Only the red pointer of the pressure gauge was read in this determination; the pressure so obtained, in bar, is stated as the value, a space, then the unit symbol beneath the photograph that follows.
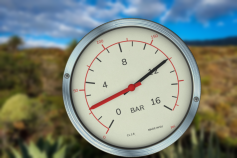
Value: 2 bar
